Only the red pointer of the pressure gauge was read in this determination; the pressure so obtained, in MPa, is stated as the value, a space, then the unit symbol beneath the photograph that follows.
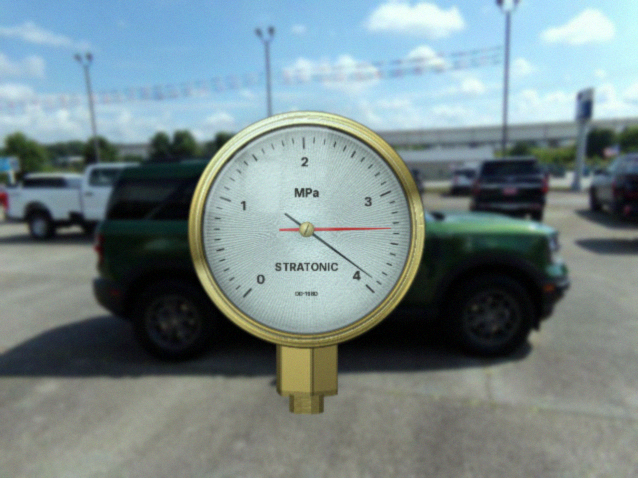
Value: 3.35 MPa
